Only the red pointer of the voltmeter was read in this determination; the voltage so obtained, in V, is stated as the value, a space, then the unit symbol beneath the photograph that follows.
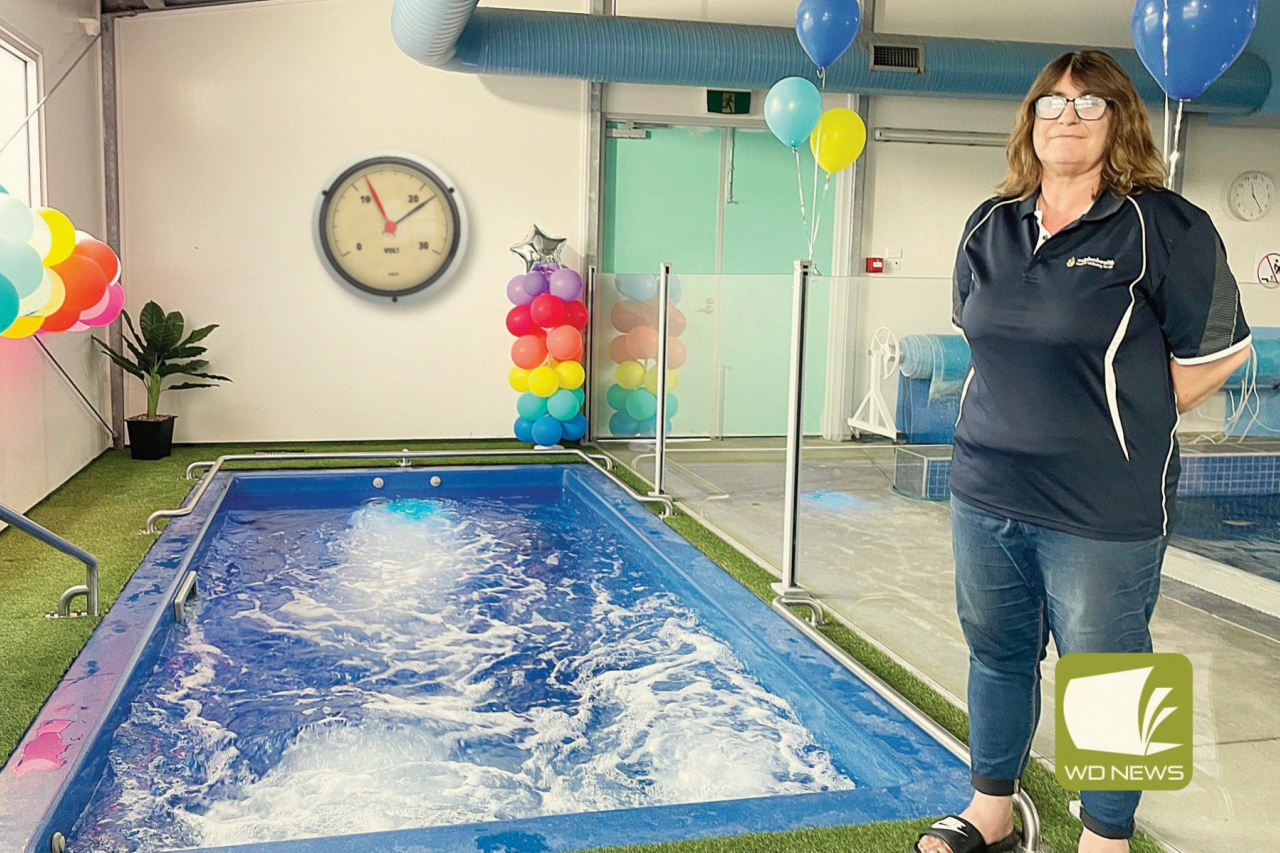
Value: 12 V
